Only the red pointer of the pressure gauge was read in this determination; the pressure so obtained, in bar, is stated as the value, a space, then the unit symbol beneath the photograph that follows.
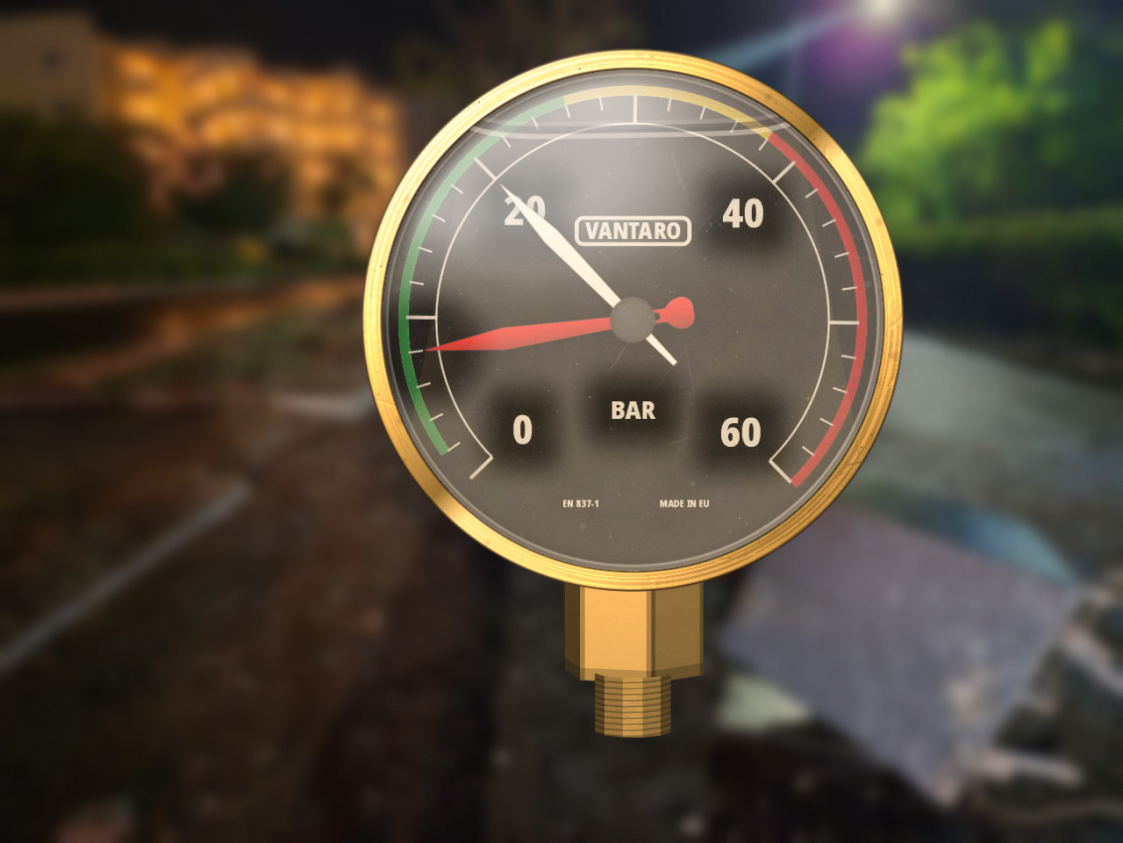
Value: 8 bar
